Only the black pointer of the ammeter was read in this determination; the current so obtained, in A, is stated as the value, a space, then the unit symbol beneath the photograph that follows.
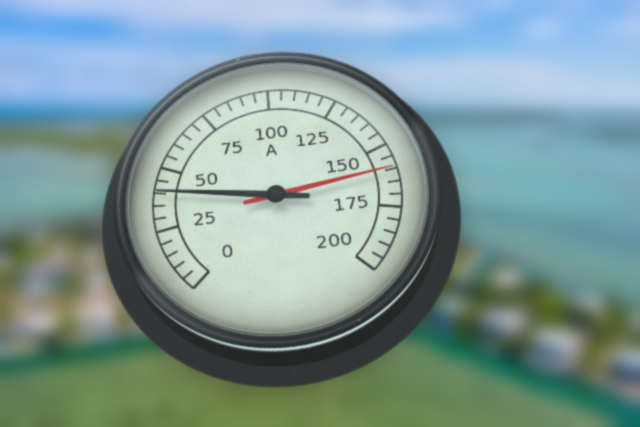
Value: 40 A
